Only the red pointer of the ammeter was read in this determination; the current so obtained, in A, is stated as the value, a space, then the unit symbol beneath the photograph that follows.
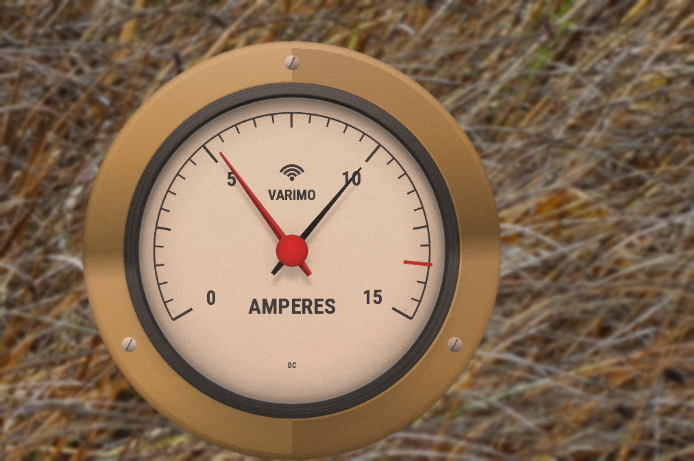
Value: 5.25 A
